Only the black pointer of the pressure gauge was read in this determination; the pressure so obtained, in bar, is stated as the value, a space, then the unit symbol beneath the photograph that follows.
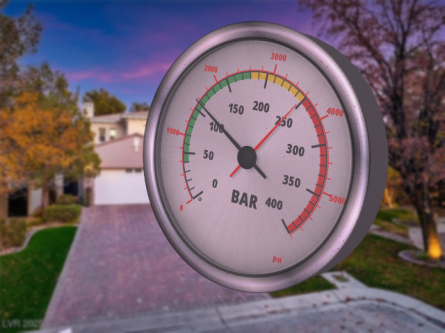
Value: 110 bar
